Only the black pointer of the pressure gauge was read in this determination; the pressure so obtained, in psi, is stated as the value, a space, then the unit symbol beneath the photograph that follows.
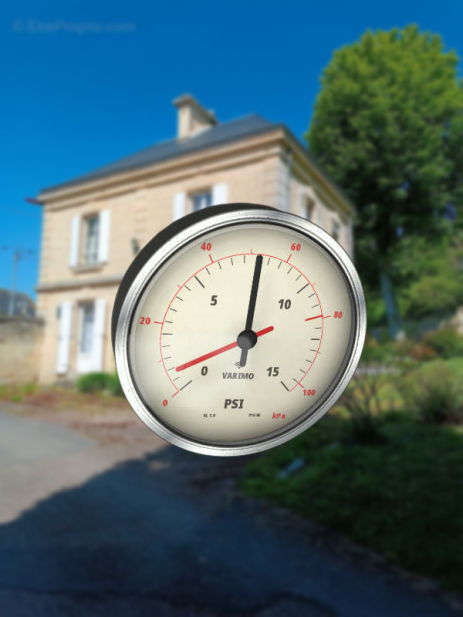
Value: 7.5 psi
